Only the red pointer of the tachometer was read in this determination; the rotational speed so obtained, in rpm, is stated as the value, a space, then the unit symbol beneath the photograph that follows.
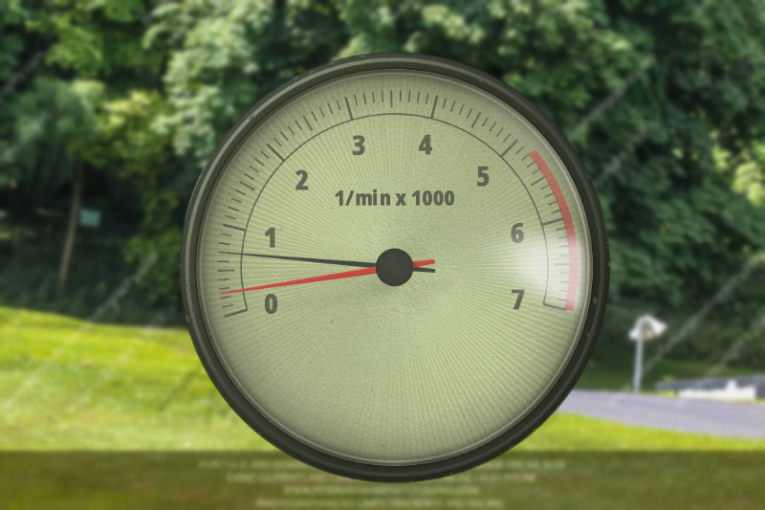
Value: 250 rpm
